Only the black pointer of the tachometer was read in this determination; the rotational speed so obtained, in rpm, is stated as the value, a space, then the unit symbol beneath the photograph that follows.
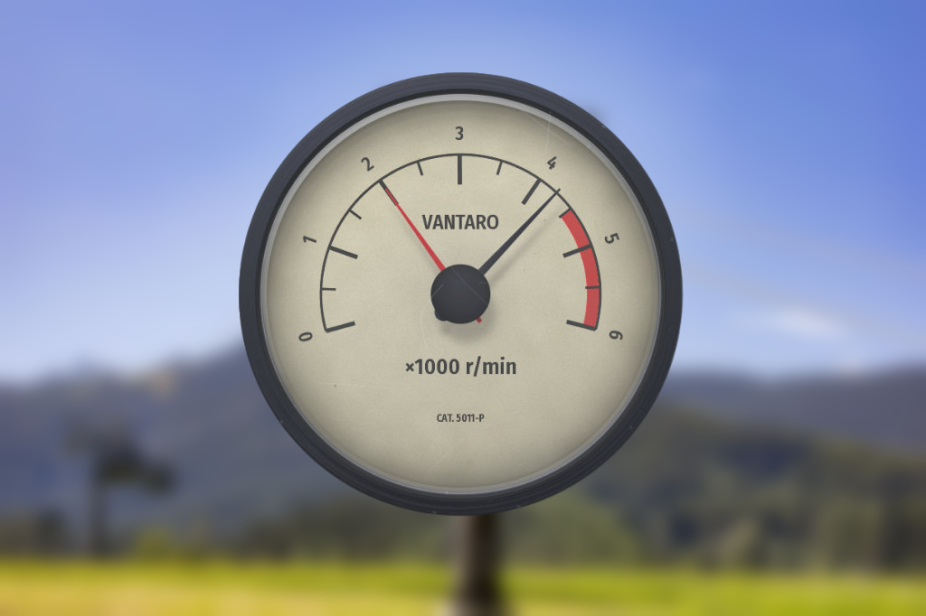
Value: 4250 rpm
